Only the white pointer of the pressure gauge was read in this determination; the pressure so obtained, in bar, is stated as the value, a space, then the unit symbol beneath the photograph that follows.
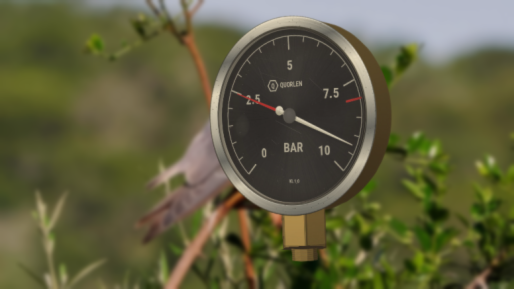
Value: 9.25 bar
